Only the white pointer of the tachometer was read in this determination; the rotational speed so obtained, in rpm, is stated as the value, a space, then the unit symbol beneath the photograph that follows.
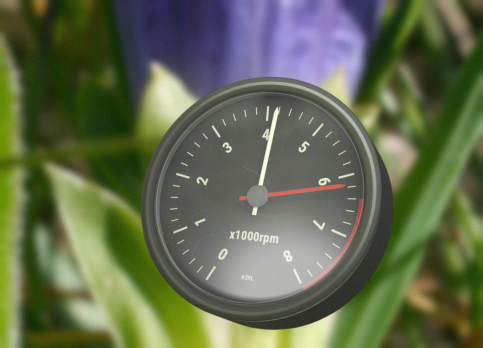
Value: 4200 rpm
